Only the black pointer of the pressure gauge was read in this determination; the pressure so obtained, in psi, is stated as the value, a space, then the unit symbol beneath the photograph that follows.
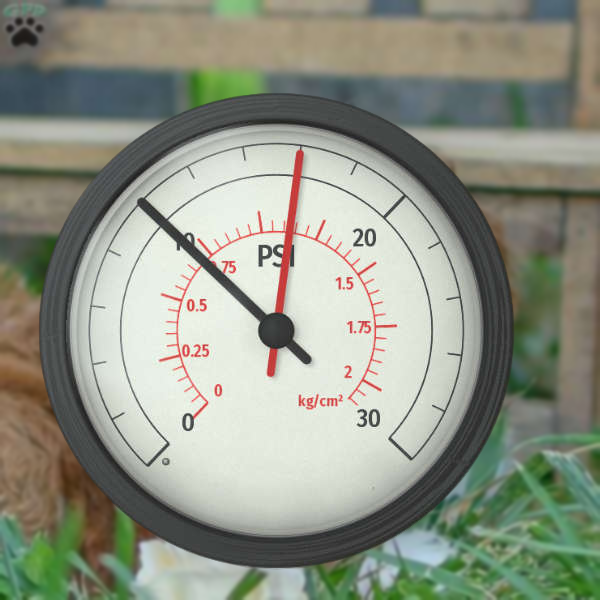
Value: 10 psi
